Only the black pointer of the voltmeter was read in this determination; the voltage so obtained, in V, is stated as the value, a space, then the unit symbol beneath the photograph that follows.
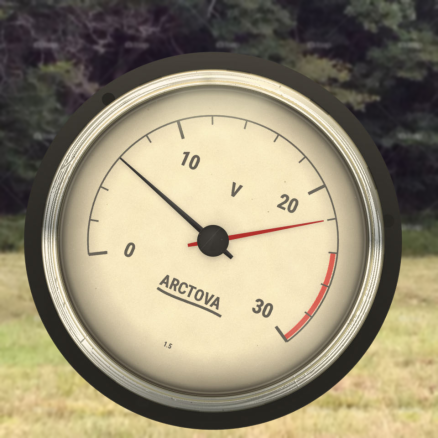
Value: 6 V
